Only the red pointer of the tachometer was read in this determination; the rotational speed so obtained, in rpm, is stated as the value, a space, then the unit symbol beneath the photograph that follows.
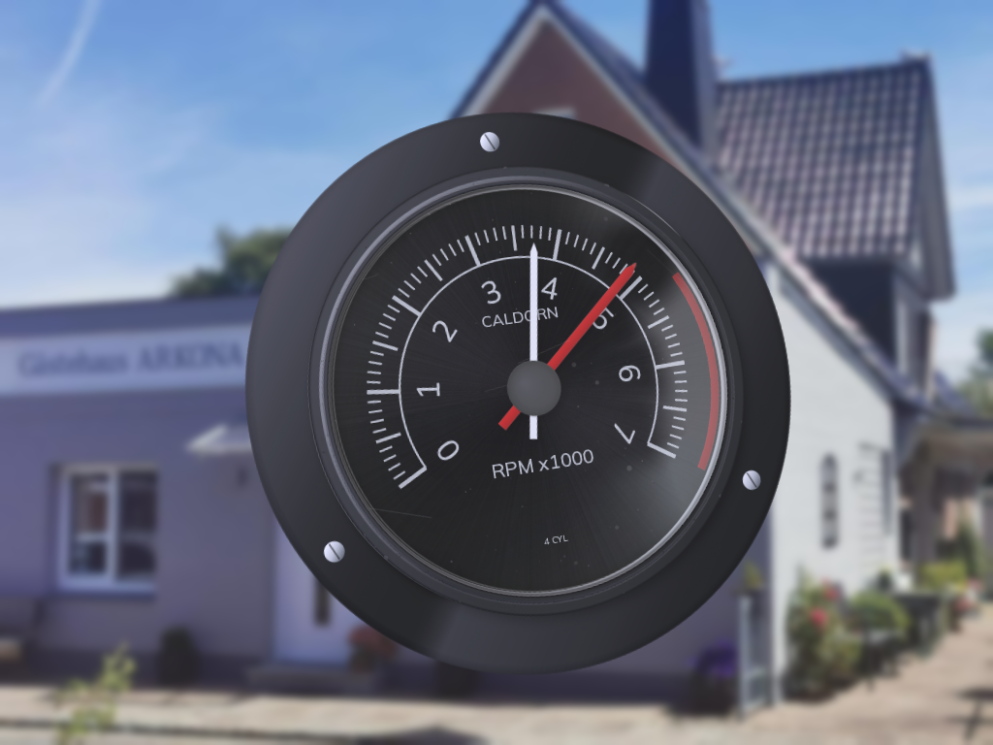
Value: 4850 rpm
